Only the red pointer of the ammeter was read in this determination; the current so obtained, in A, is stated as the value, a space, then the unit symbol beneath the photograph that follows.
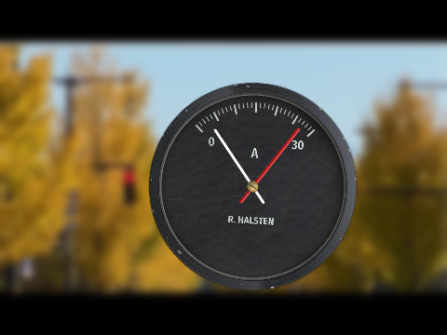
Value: 27 A
